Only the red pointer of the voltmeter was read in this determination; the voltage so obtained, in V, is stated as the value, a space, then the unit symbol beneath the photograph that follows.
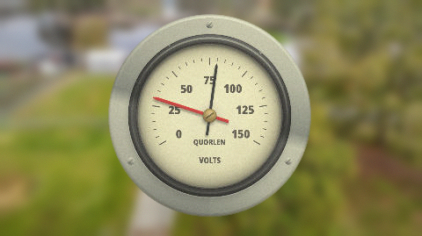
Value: 30 V
